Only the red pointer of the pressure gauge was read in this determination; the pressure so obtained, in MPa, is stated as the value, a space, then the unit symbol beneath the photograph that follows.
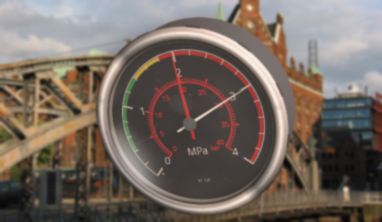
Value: 2 MPa
